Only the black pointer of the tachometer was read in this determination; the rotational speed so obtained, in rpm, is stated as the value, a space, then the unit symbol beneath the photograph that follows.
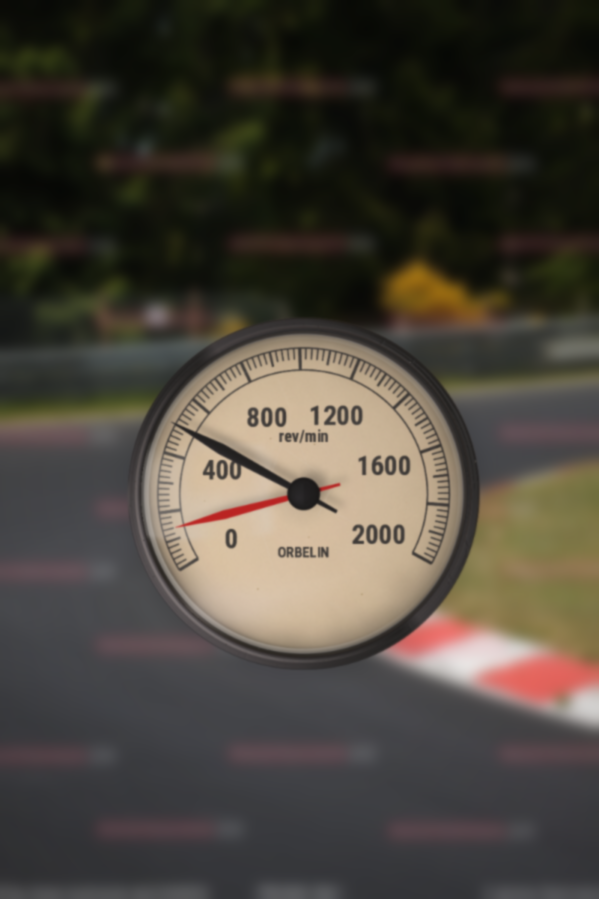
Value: 500 rpm
